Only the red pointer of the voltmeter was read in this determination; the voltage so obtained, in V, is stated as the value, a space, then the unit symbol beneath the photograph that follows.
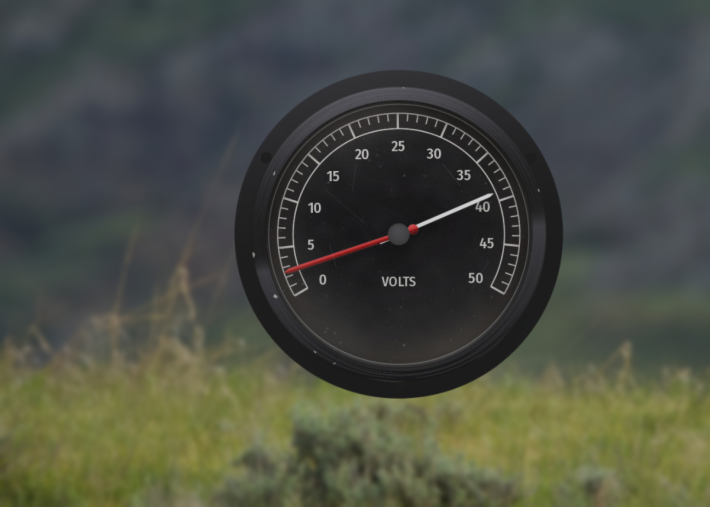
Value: 2.5 V
